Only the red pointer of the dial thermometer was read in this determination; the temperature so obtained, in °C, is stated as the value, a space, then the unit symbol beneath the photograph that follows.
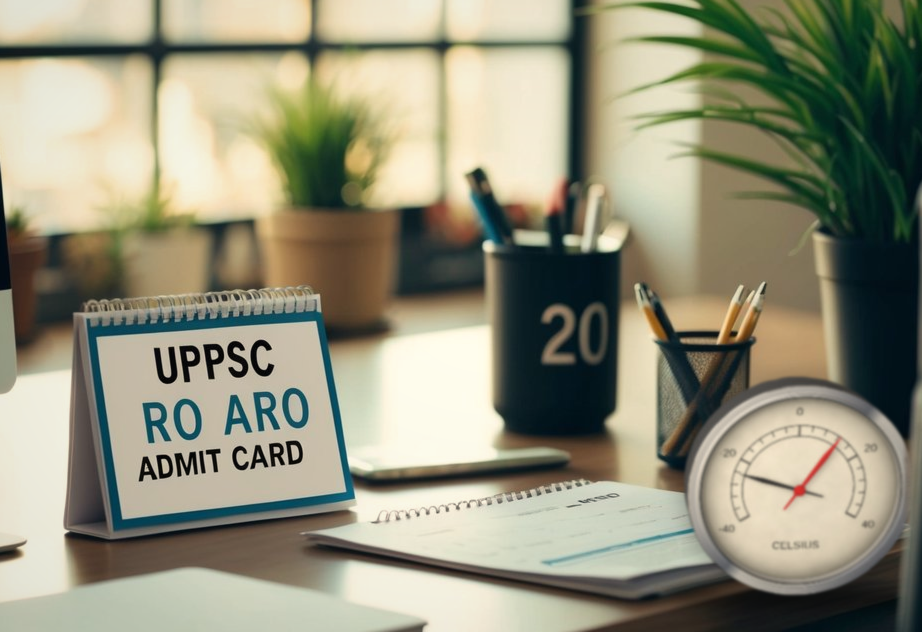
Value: 12 °C
